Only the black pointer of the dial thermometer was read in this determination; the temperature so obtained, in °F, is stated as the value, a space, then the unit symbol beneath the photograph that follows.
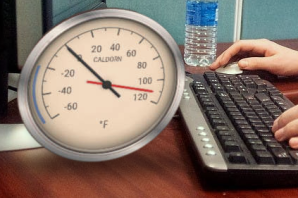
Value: 0 °F
